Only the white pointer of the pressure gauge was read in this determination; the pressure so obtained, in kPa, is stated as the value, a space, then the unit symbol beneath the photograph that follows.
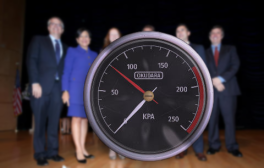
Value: 0 kPa
